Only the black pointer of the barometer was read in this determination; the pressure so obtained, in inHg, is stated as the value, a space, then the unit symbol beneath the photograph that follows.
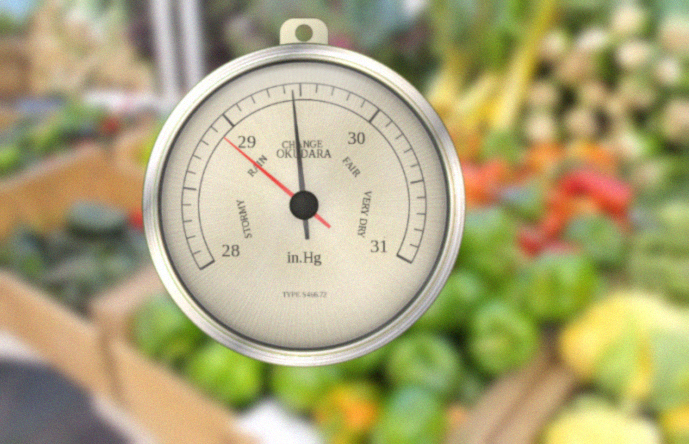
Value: 29.45 inHg
